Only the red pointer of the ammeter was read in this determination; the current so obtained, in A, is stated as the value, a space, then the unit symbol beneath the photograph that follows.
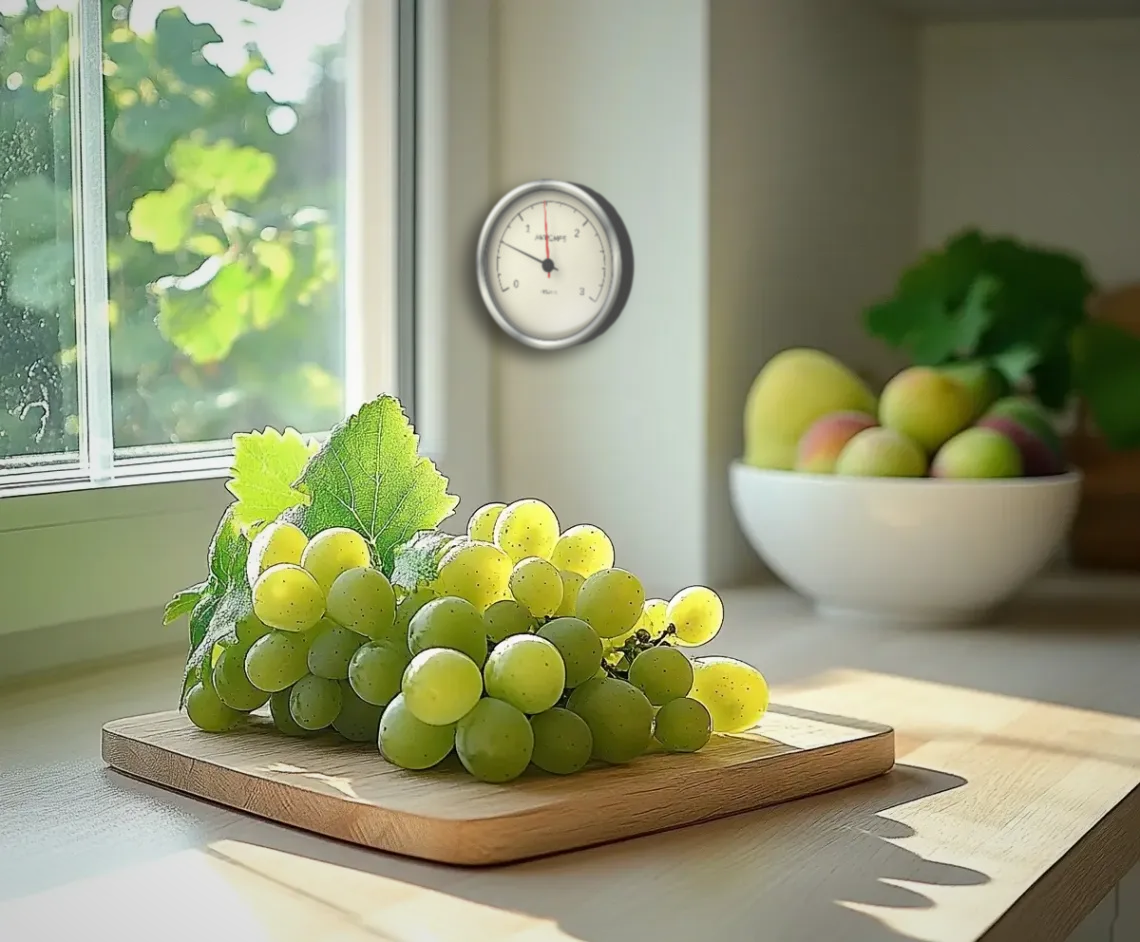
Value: 1.4 A
